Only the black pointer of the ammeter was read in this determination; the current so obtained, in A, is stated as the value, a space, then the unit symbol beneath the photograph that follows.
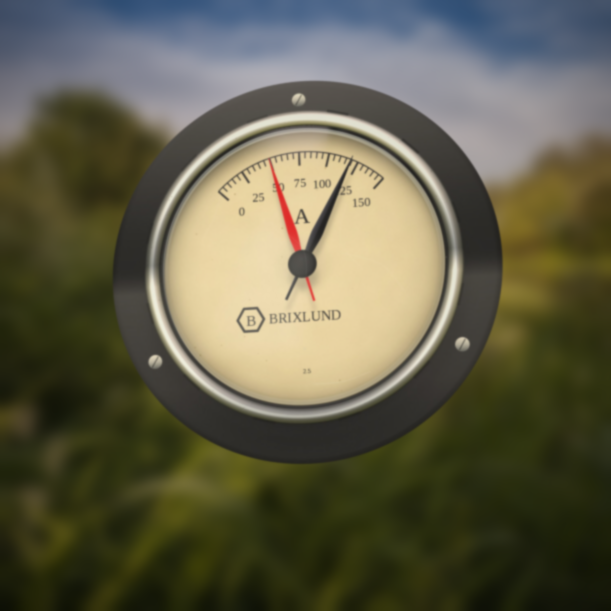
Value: 120 A
